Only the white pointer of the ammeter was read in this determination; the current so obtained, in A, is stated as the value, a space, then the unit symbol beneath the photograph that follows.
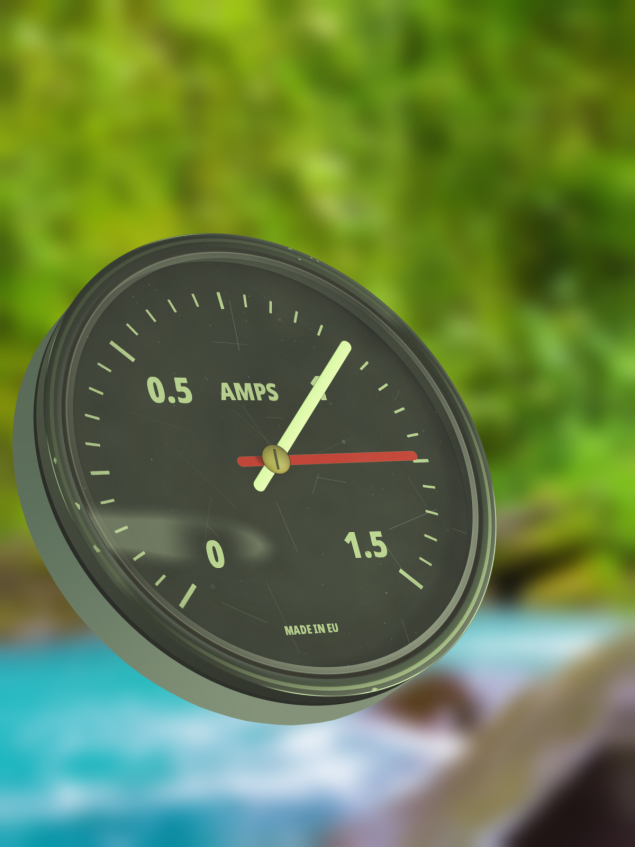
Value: 1 A
